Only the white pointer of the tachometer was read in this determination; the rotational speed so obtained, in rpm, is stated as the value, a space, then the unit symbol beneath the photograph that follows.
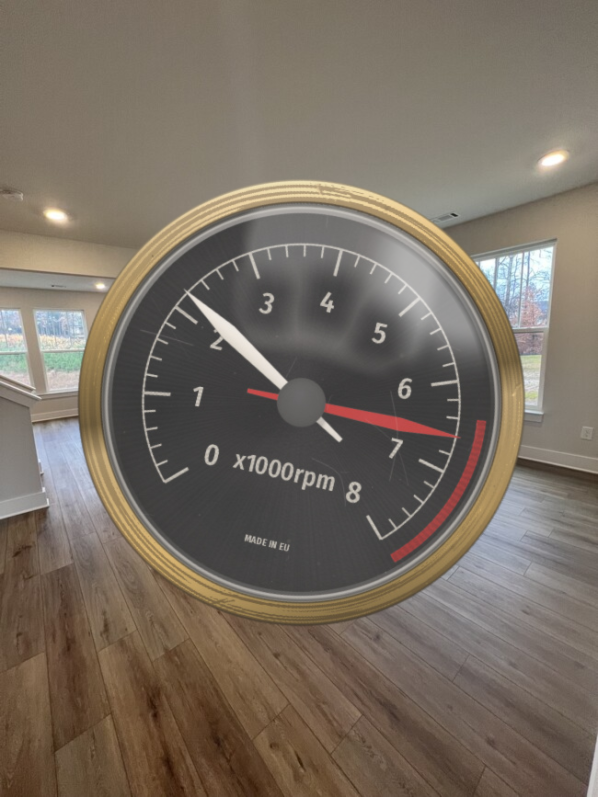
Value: 2200 rpm
